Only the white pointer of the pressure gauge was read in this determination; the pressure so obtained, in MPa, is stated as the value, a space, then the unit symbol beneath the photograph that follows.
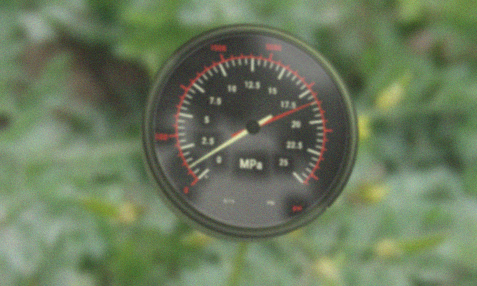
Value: 1 MPa
